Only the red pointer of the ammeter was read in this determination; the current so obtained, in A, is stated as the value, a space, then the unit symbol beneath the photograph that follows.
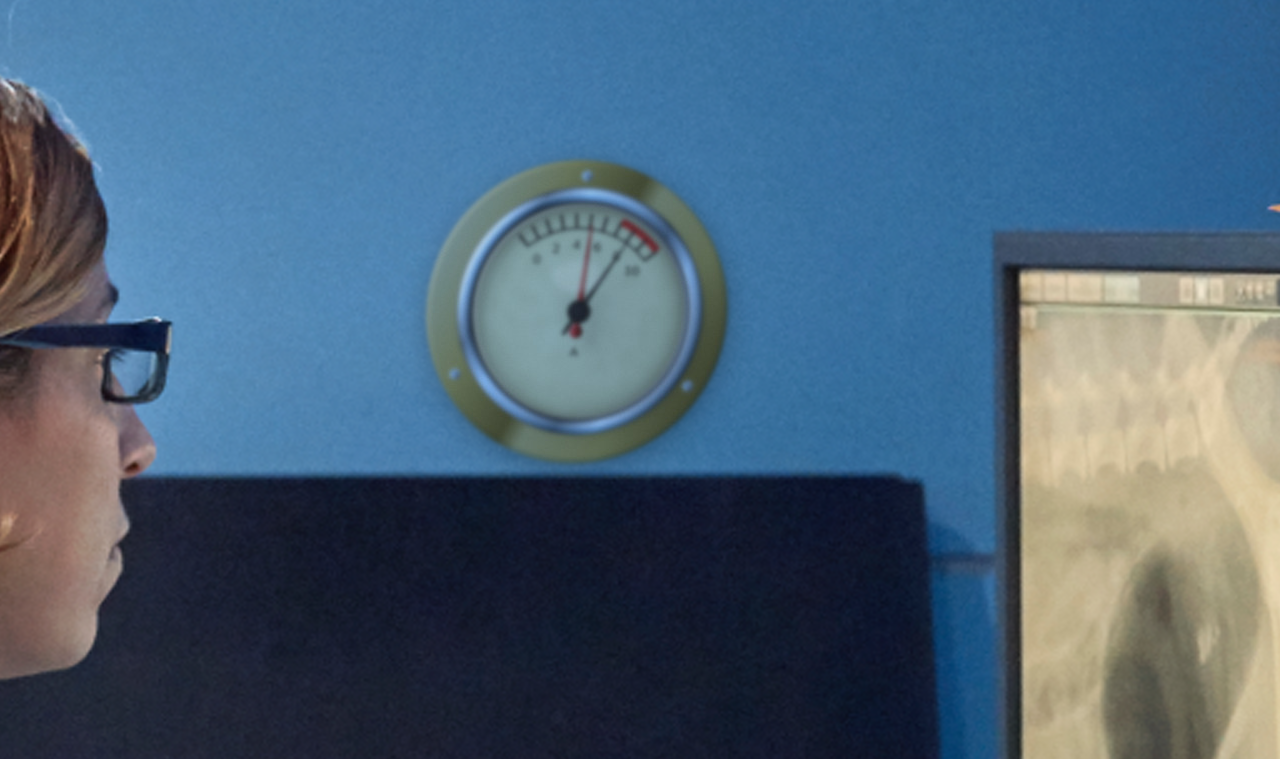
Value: 5 A
